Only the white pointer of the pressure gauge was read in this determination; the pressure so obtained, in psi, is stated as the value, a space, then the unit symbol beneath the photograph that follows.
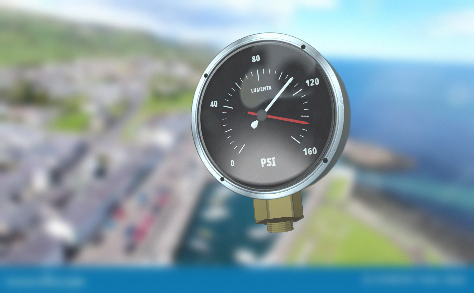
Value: 110 psi
